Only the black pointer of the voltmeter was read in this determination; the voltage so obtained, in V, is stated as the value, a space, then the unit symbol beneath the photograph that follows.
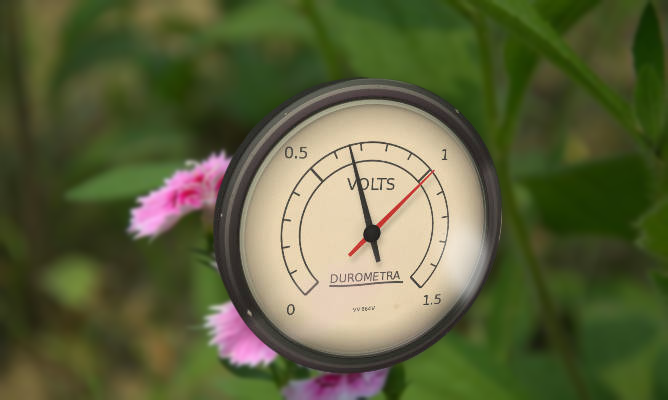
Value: 0.65 V
